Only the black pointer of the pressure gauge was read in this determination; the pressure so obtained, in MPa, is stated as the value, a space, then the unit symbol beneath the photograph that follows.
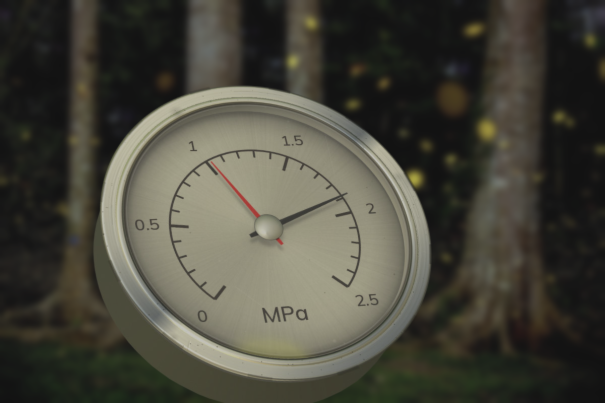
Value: 1.9 MPa
